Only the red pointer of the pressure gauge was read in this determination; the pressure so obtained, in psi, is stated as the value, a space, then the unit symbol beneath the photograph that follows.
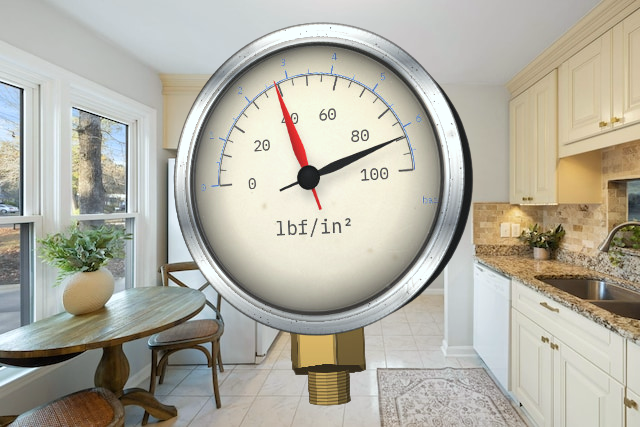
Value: 40 psi
